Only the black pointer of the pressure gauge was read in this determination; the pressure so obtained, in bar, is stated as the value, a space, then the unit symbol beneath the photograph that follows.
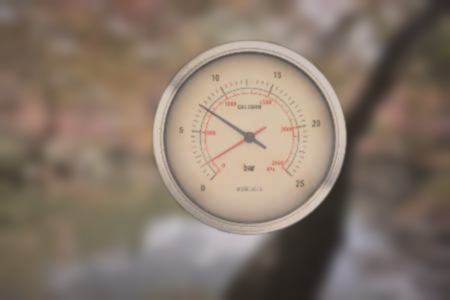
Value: 7.5 bar
